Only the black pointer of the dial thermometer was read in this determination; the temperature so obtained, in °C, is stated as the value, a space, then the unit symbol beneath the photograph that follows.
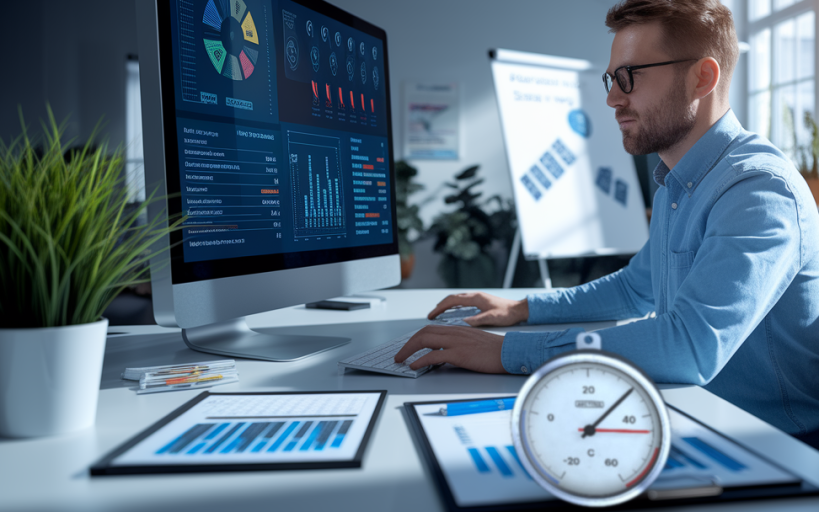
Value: 32 °C
